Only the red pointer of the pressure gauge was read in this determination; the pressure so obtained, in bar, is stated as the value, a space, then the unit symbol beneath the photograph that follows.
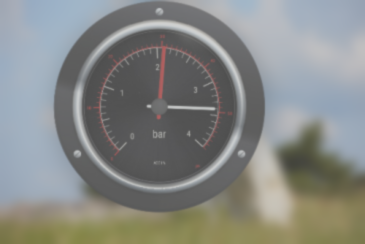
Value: 2.1 bar
